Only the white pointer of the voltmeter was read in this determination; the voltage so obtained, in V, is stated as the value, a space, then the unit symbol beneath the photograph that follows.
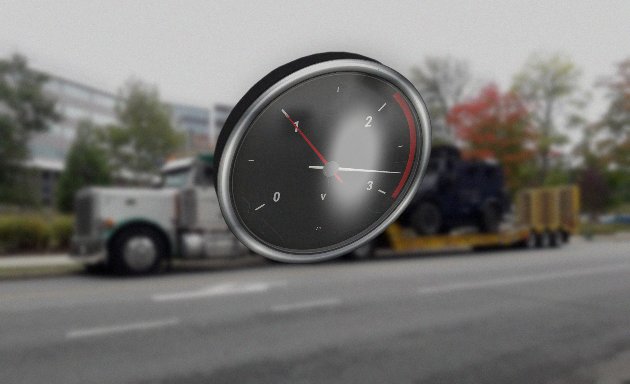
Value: 2.75 V
